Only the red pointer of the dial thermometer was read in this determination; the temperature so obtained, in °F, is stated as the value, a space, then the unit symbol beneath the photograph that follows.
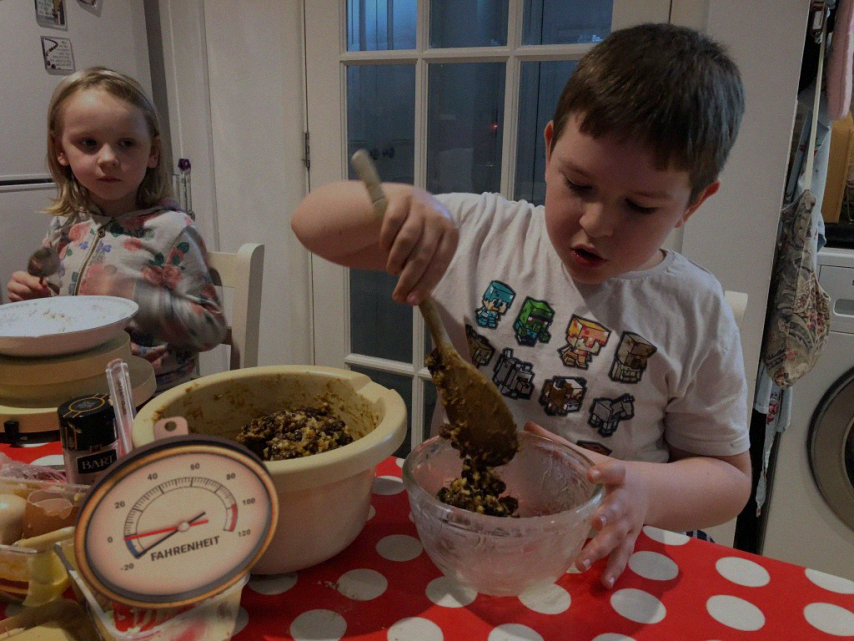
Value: 0 °F
